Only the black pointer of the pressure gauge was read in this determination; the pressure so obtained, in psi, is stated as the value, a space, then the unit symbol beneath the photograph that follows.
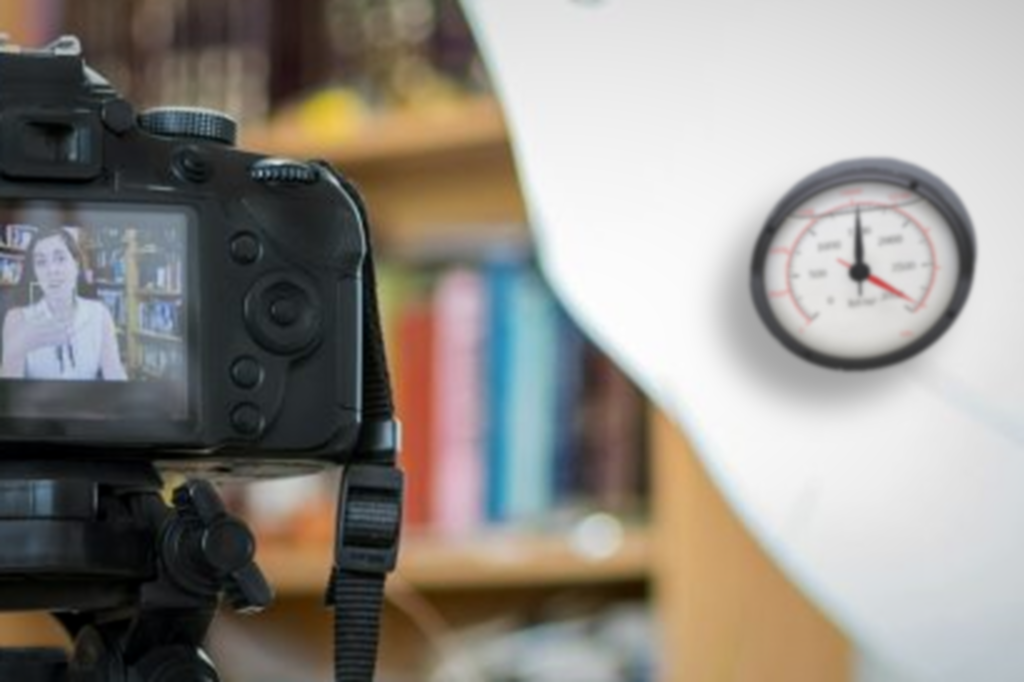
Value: 1500 psi
